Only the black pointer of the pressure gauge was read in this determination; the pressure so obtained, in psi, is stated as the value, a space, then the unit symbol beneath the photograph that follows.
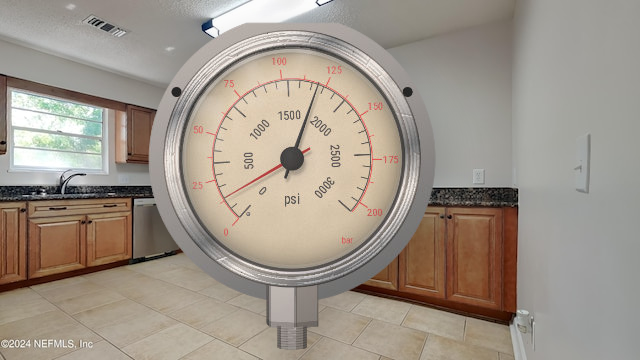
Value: 1750 psi
